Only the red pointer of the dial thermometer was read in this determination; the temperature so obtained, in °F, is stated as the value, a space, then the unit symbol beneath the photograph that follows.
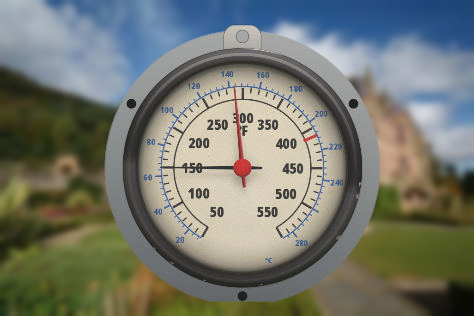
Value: 290 °F
